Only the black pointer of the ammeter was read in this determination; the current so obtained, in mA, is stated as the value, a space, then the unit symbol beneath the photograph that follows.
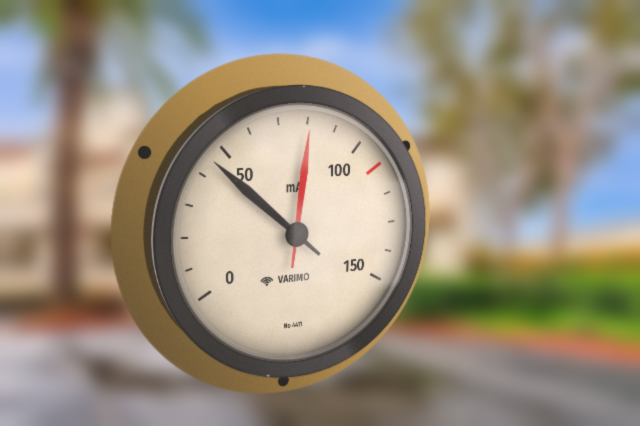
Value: 45 mA
